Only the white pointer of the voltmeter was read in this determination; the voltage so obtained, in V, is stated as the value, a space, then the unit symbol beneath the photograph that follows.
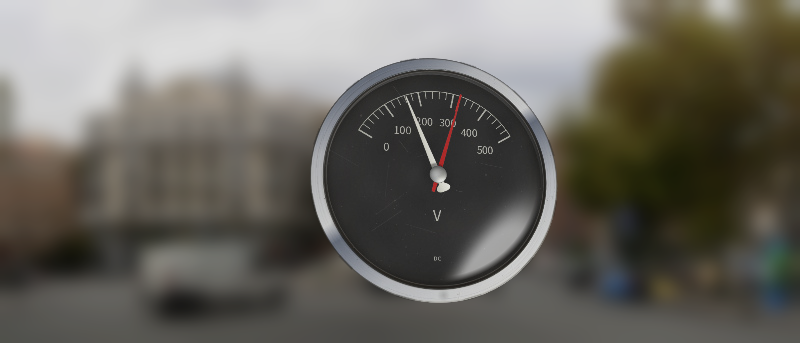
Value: 160 V
